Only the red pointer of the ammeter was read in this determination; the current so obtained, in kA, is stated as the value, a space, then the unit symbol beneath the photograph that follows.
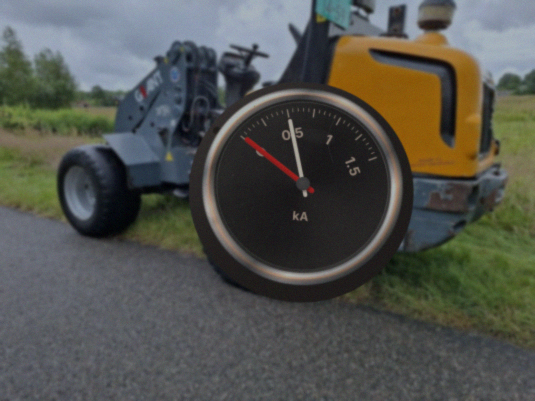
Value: 0 kA
